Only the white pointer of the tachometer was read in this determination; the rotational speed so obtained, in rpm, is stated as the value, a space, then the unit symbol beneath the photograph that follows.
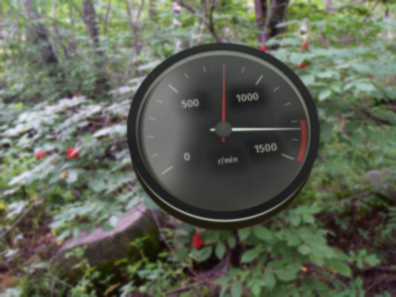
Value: 1350 rpm
